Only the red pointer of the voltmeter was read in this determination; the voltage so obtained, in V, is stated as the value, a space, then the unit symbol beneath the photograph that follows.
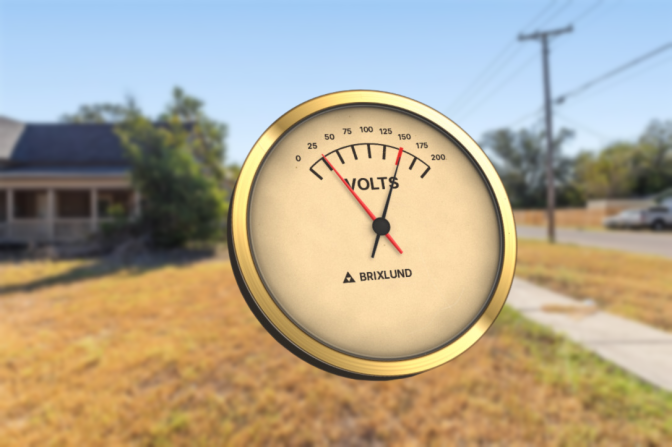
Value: 25 V
